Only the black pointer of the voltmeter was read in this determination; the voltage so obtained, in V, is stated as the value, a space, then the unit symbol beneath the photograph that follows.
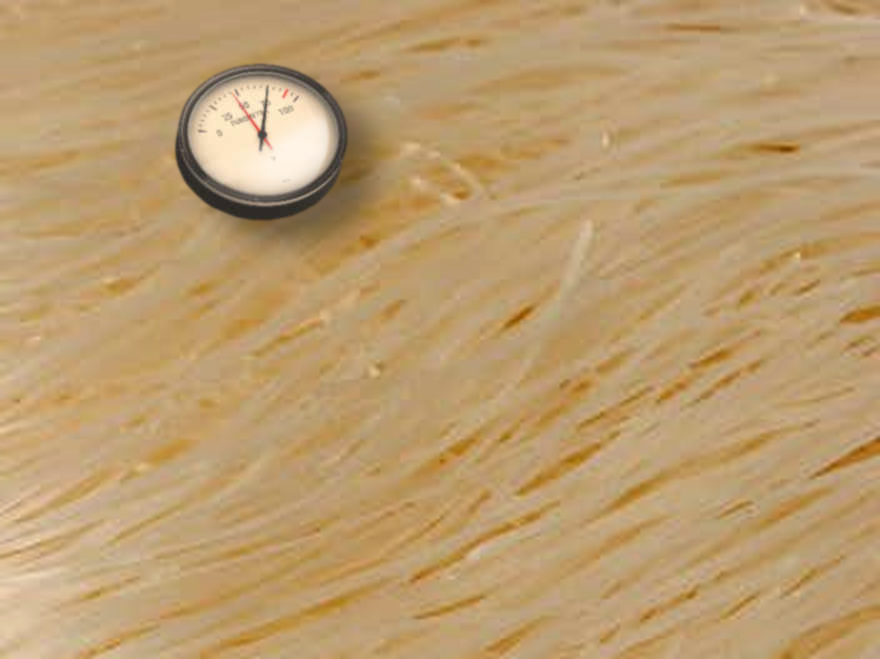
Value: 75 V
